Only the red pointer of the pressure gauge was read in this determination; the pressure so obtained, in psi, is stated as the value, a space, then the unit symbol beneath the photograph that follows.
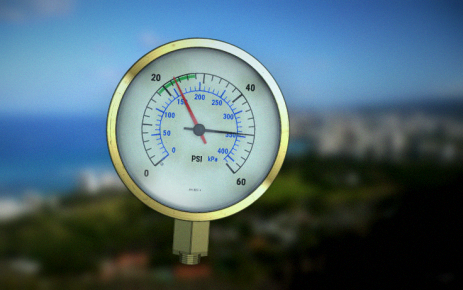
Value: 23 psi
